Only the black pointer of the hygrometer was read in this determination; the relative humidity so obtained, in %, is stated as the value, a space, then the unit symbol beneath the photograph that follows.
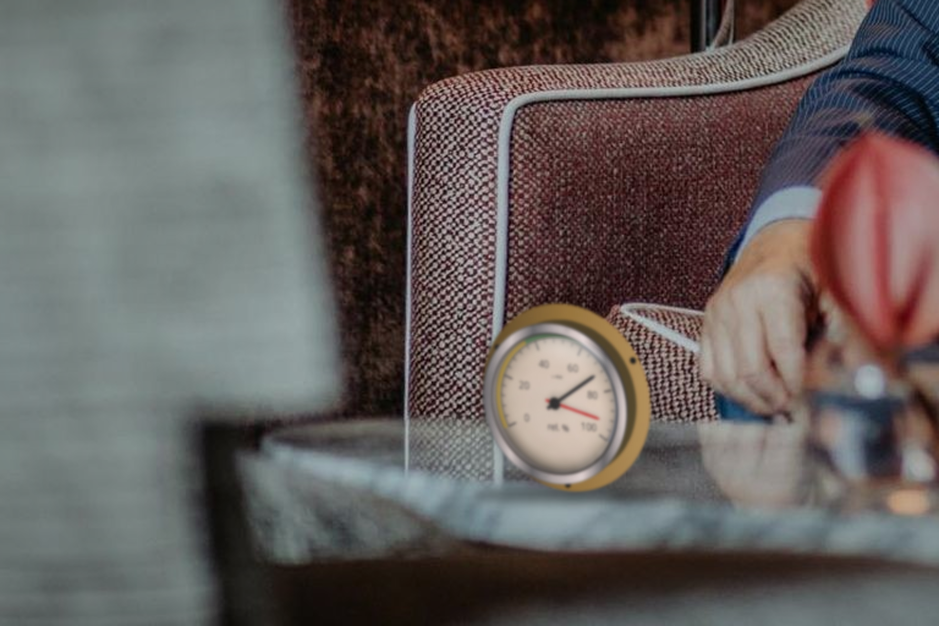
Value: 72 %
